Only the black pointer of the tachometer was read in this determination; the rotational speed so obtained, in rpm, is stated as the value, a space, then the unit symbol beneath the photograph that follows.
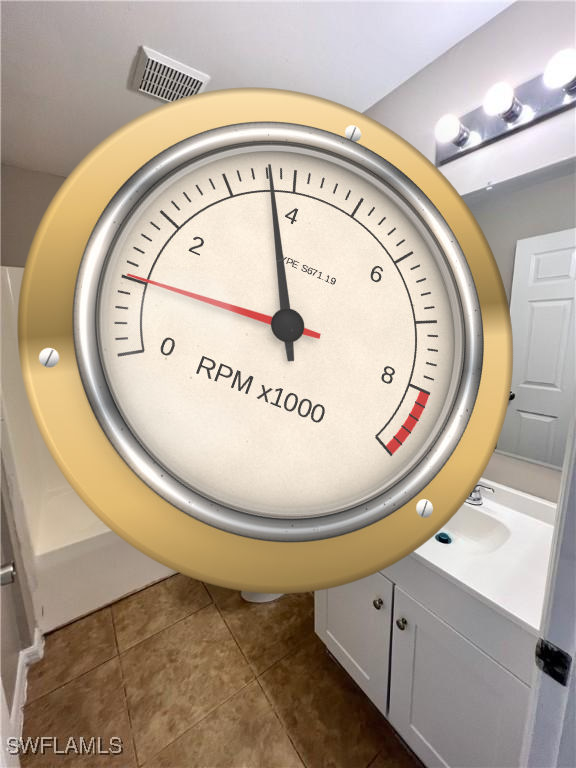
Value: 3600 rpm
